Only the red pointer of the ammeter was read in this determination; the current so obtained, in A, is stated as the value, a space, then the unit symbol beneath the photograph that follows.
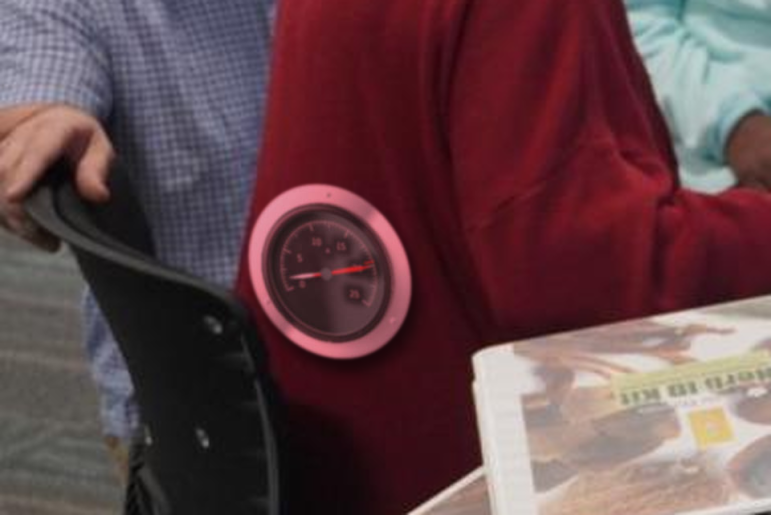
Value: 20 A
